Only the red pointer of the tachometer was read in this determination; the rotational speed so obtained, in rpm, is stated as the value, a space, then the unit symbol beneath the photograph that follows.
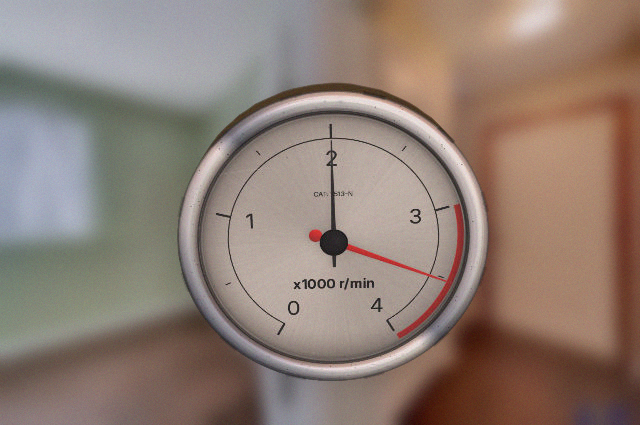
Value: 3500 rpm
